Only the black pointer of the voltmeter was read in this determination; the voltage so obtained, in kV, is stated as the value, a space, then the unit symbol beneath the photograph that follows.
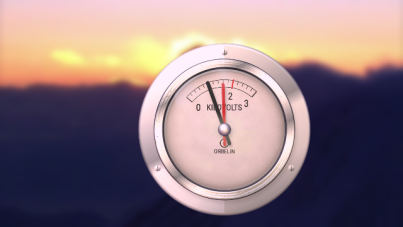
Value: 1 kV
